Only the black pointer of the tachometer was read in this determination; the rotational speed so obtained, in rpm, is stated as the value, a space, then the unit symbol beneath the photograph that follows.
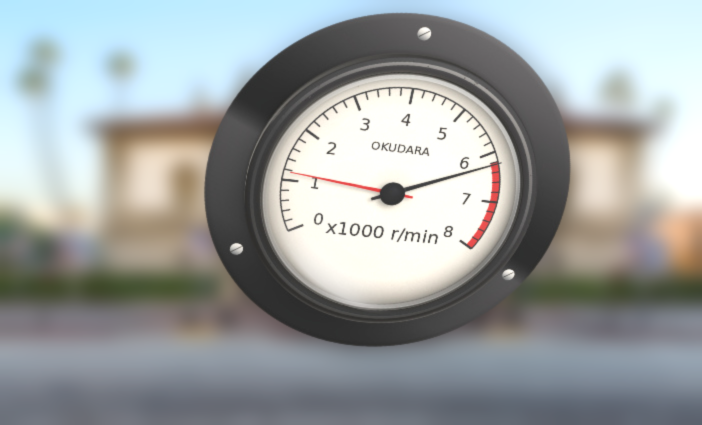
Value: 6200 rpm
